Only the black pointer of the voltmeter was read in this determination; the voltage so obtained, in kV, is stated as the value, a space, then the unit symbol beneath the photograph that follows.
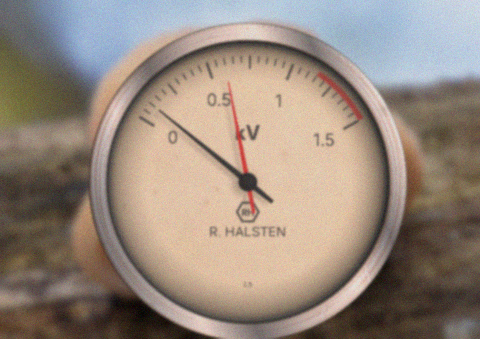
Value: 0.1 kV
